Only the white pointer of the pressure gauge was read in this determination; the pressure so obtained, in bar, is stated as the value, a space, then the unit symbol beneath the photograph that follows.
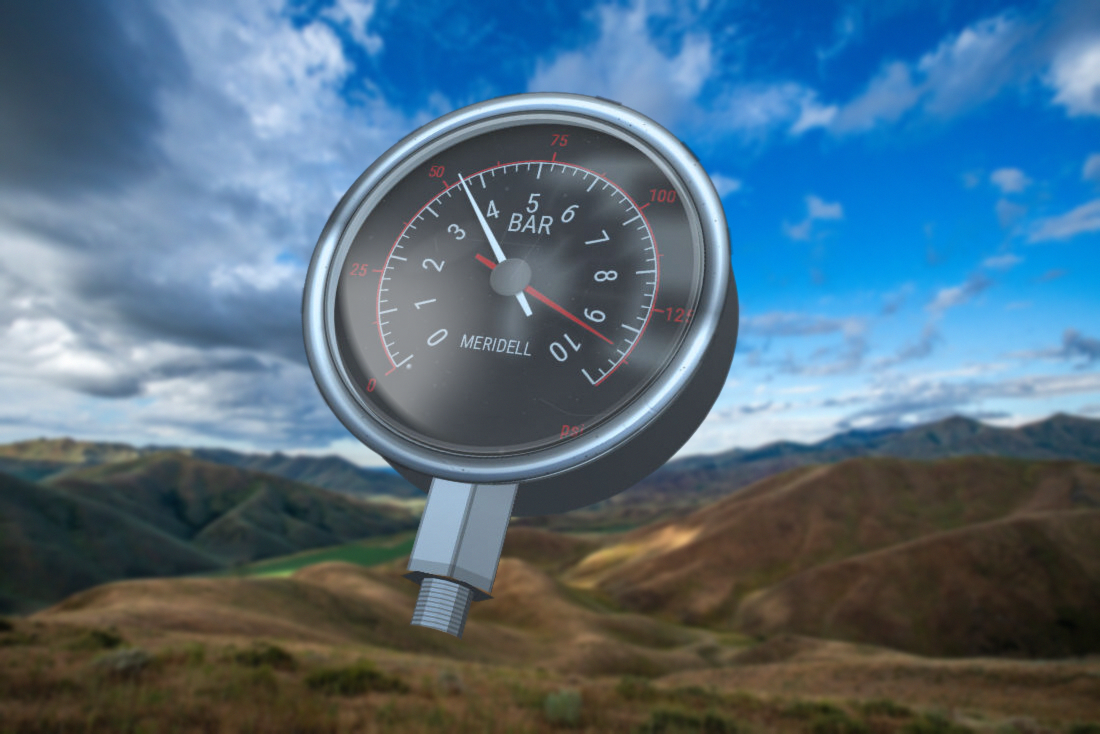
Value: 3.7 bar
